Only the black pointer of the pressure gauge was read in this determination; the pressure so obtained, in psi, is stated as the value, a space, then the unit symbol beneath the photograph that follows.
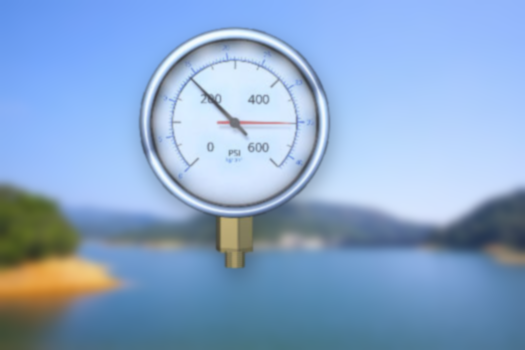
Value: 200 psi
